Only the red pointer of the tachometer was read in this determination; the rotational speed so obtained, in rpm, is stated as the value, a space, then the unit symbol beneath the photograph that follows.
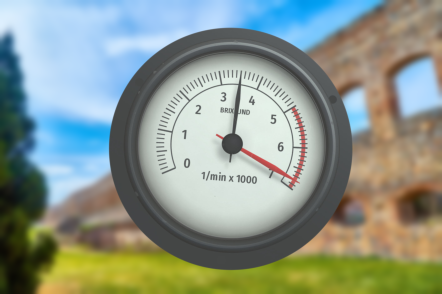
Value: 6800 rpm
